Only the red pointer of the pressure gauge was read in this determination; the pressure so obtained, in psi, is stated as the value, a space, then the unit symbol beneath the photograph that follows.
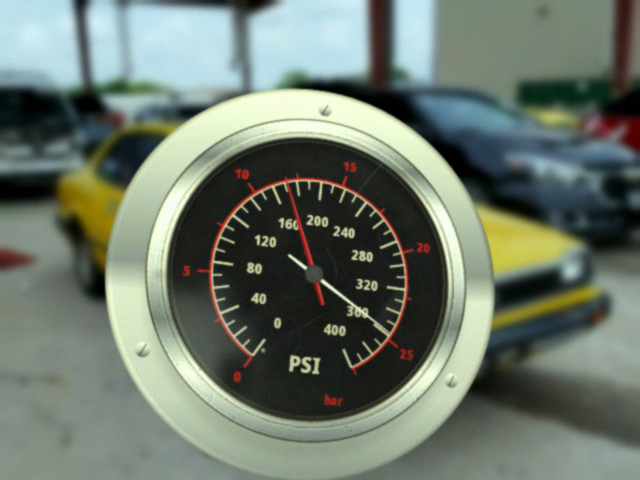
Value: 170 psi
